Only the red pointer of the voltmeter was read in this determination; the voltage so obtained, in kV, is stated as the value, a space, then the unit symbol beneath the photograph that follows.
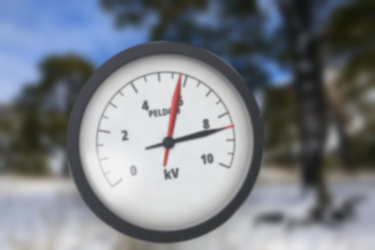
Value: 5.75 kV
